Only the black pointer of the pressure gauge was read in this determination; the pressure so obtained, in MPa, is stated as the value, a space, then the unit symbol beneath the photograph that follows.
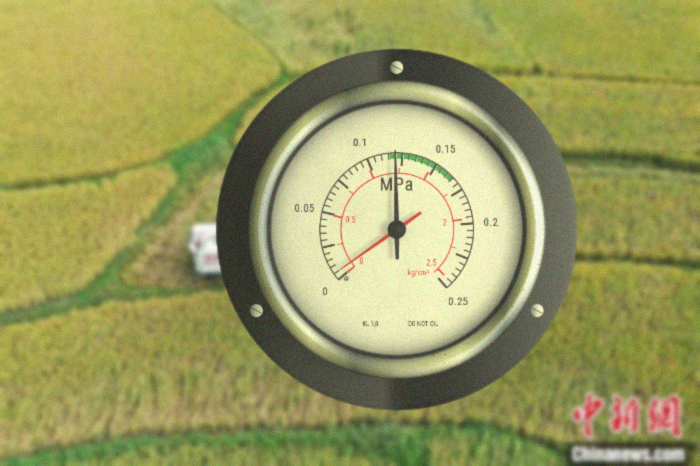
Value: 0.12 MPa
